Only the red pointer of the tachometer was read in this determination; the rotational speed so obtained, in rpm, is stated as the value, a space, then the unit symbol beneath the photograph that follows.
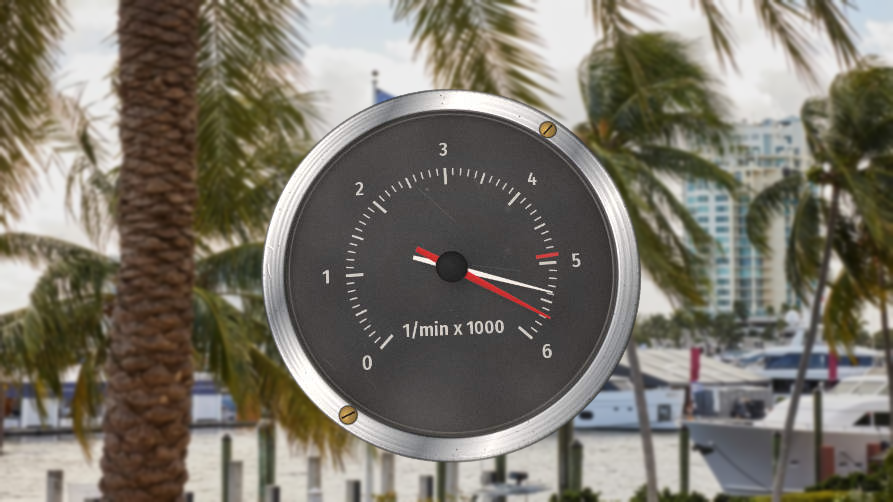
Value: 5700 rpm
